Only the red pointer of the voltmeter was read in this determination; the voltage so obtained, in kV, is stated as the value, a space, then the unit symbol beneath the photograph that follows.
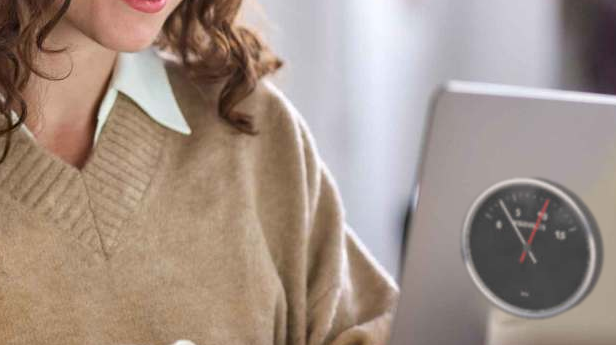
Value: 10 kV
